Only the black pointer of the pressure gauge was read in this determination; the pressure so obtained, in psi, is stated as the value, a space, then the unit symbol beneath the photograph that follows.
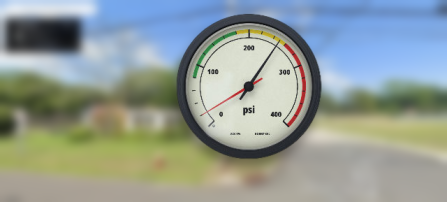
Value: 250 psi
